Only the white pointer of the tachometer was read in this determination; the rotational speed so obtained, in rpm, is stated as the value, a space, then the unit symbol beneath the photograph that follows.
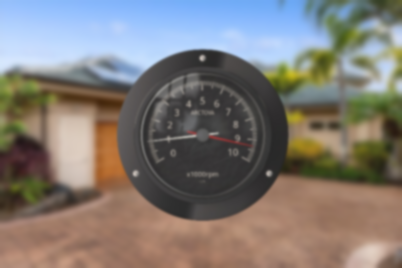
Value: 1000 rpm
